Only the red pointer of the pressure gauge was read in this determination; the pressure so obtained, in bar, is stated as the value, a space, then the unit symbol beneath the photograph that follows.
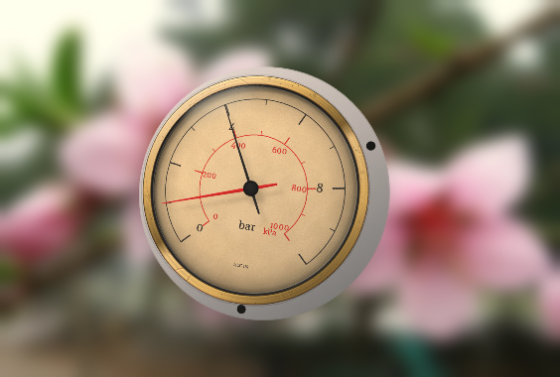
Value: 1 bar
